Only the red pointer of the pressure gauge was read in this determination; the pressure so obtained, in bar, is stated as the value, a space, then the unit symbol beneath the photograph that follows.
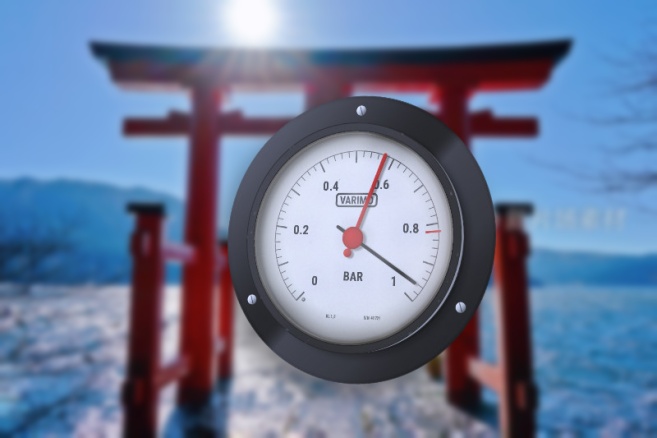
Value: 0.58 bar
